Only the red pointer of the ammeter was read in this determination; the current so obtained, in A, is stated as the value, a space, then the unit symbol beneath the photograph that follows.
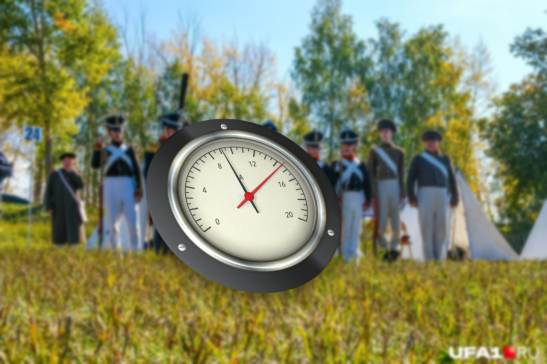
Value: 14.5 A
